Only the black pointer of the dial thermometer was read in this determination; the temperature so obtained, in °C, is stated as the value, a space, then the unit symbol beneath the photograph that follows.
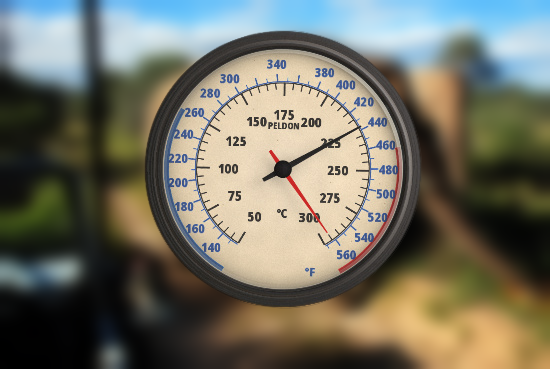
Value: 225 °C
